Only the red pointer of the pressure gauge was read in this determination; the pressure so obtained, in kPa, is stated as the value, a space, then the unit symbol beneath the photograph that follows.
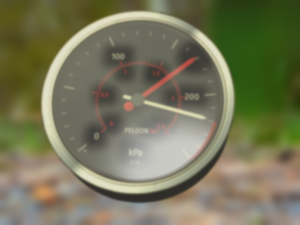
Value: 170 kPa
